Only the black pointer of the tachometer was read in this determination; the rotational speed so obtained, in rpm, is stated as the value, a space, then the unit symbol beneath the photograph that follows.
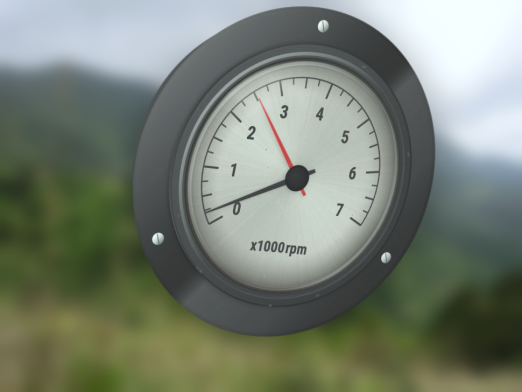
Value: 250 rpm
